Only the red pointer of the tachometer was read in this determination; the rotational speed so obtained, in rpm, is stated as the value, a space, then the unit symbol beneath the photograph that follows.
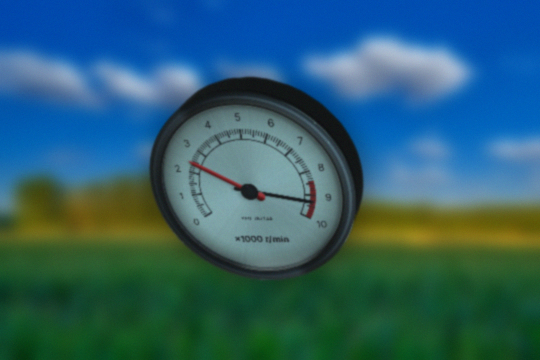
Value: 2500 rpm
